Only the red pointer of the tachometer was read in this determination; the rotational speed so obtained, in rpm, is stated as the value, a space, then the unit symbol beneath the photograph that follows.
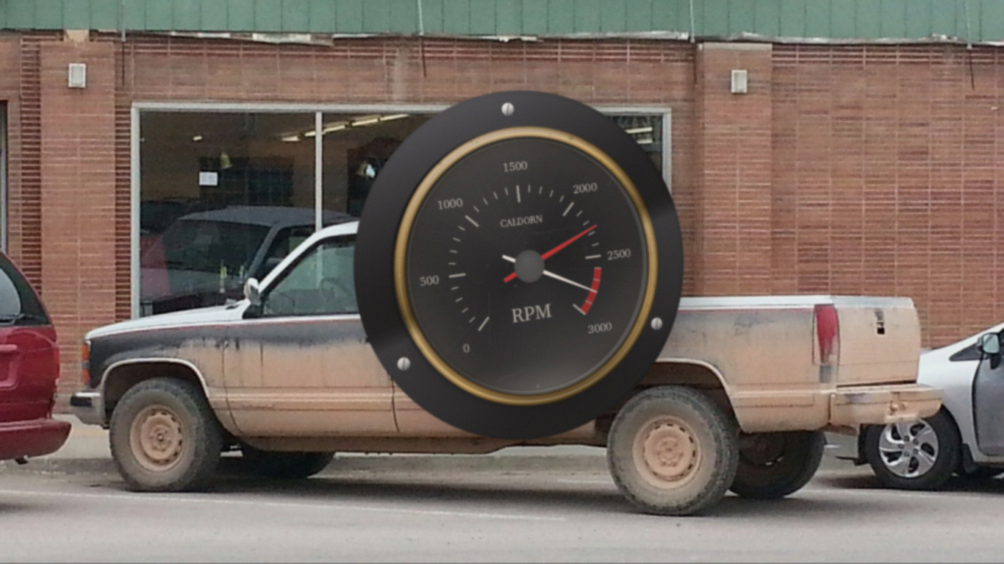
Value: 2250 rpm
